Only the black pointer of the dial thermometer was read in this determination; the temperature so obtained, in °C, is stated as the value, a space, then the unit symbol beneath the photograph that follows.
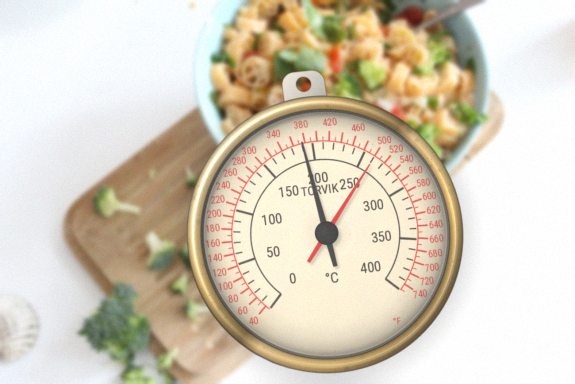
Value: 190 °C
